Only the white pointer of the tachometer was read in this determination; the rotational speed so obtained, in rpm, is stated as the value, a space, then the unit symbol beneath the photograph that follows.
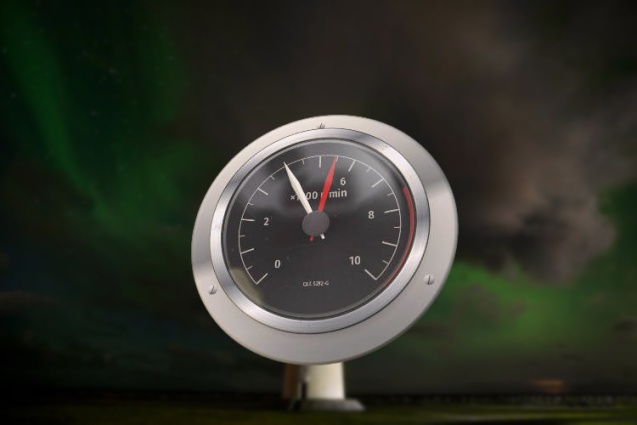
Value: 4000 rpm
